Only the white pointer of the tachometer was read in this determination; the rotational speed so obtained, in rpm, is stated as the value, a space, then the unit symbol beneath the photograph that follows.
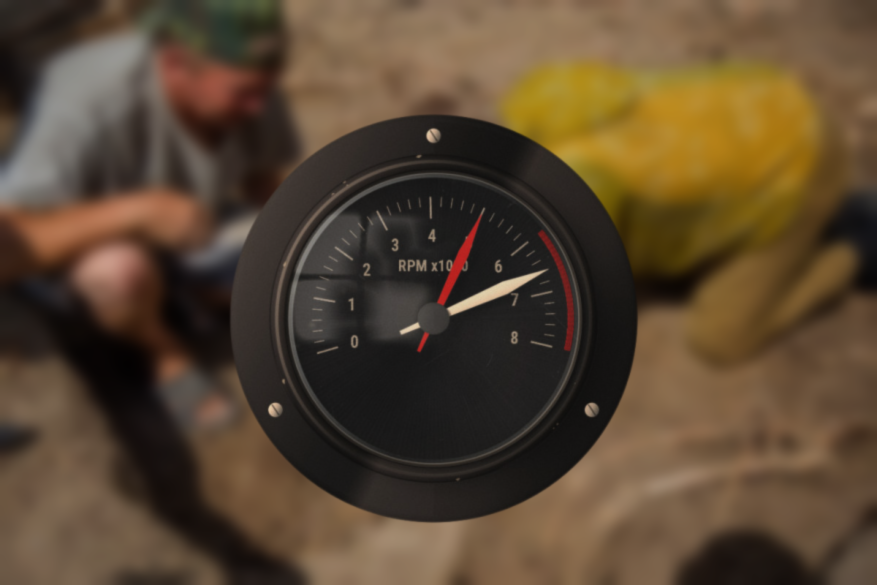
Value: 6600 rpm
